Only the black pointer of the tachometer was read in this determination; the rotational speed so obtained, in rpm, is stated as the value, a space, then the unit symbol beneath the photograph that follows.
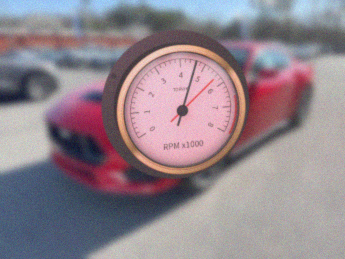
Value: 4600 rpm
